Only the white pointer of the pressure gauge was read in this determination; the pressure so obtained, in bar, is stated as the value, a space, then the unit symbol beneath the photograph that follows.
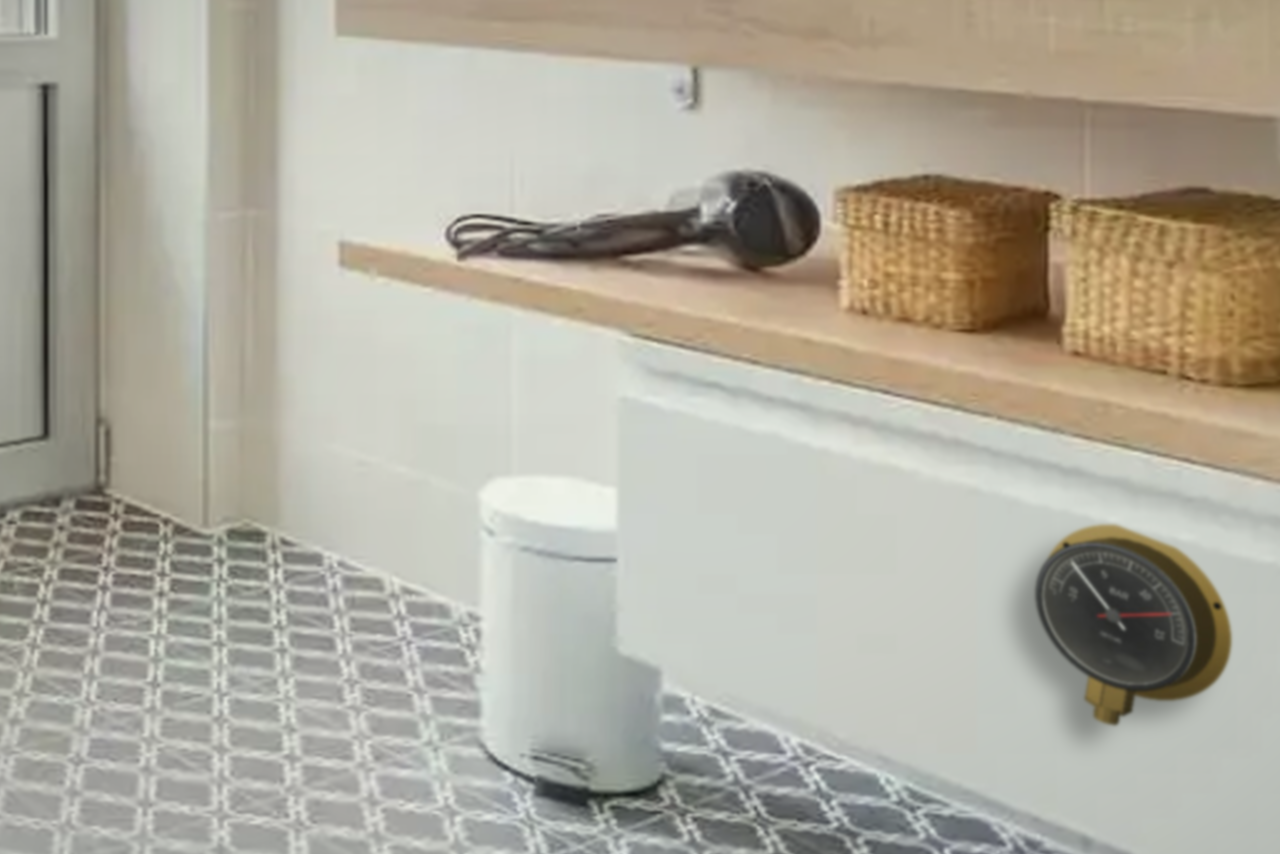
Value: 2.5 bar
